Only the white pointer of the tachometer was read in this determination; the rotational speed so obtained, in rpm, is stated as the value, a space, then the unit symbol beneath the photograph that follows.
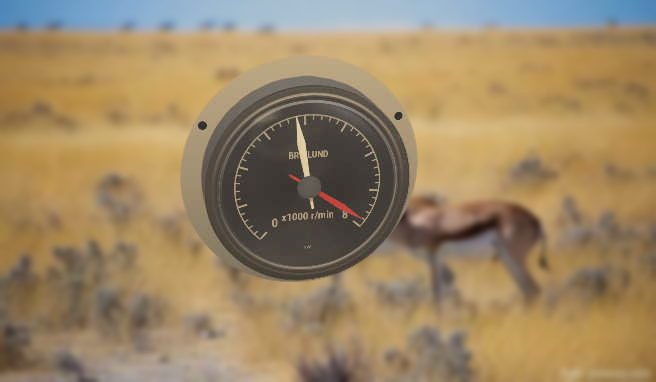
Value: 3800 rpm
